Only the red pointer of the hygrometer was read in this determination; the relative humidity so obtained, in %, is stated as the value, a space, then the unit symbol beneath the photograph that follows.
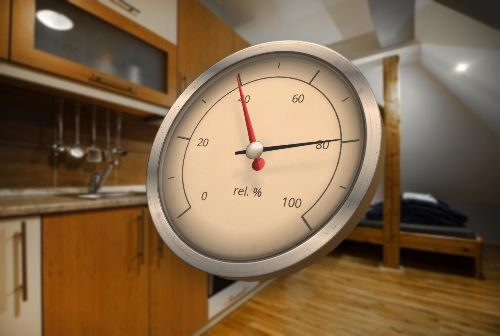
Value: 40 %
